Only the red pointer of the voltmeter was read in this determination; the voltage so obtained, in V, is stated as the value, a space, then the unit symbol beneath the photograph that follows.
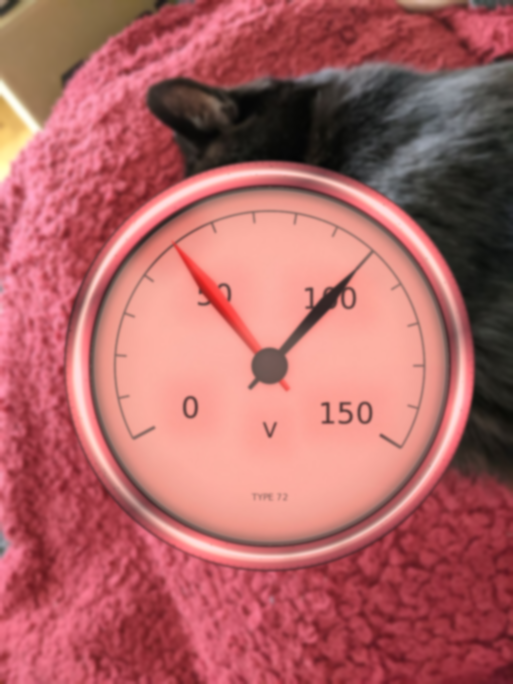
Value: 50 V
